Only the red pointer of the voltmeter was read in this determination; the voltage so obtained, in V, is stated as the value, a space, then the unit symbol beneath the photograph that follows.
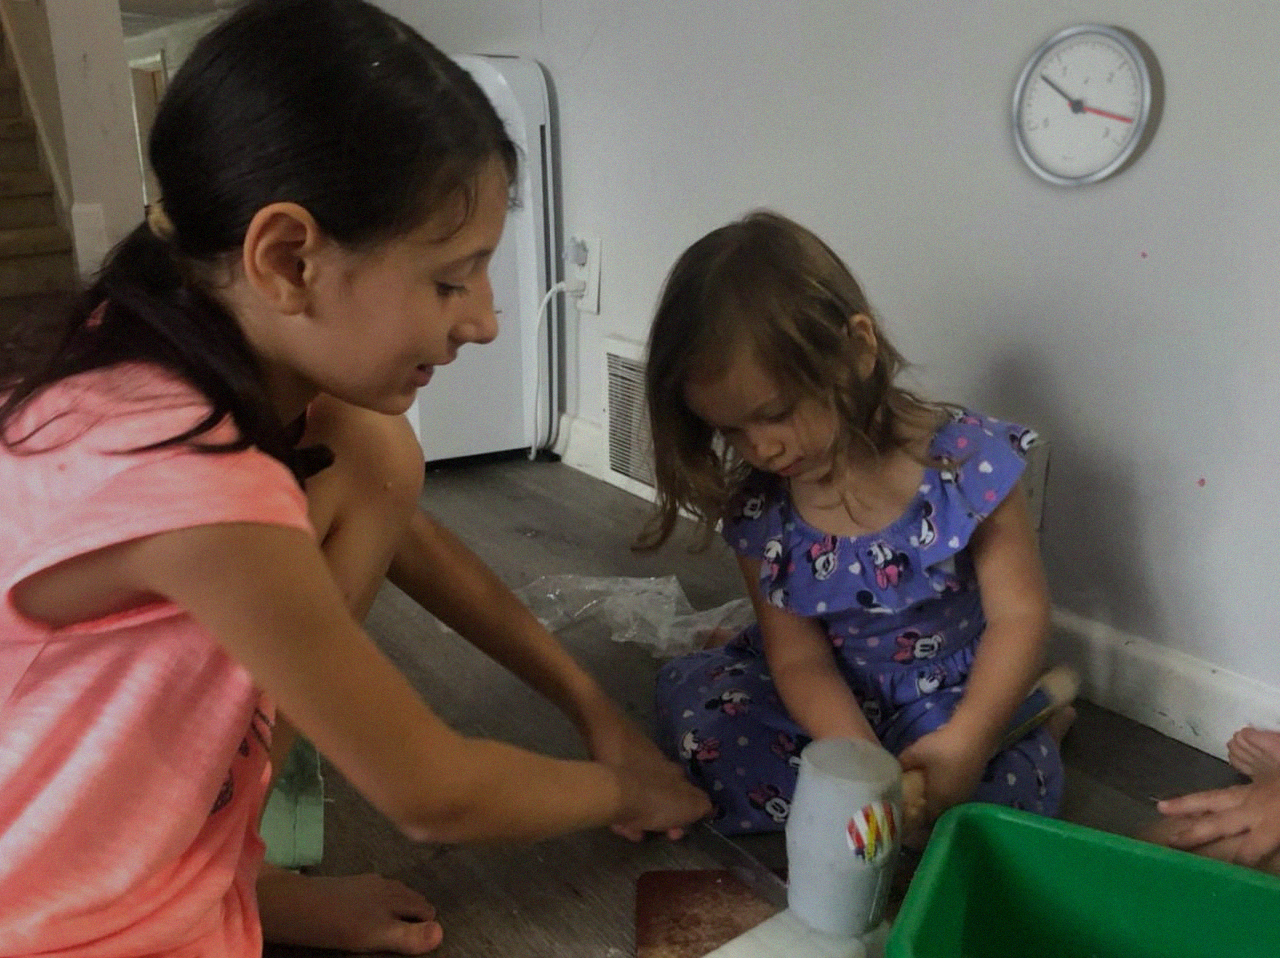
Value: 2.7 V
